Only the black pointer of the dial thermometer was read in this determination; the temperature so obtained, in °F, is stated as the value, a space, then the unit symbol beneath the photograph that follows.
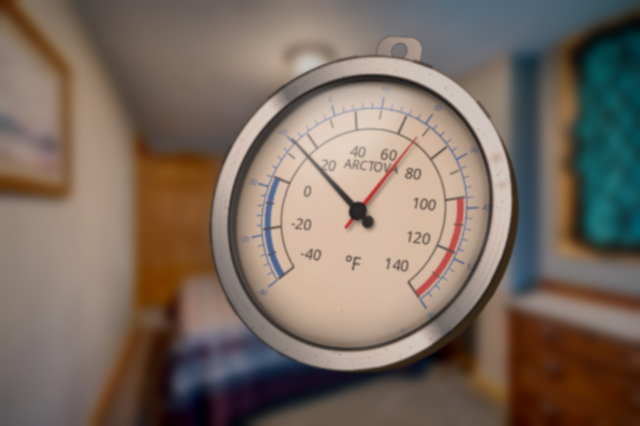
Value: 15 °F
